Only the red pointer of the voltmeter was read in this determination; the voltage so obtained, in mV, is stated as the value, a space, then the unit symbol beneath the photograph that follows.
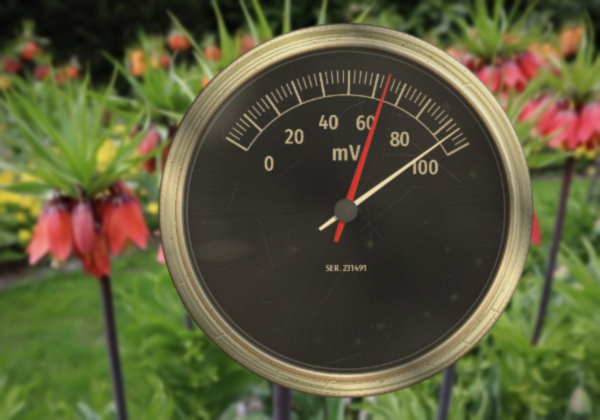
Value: 64 mV
